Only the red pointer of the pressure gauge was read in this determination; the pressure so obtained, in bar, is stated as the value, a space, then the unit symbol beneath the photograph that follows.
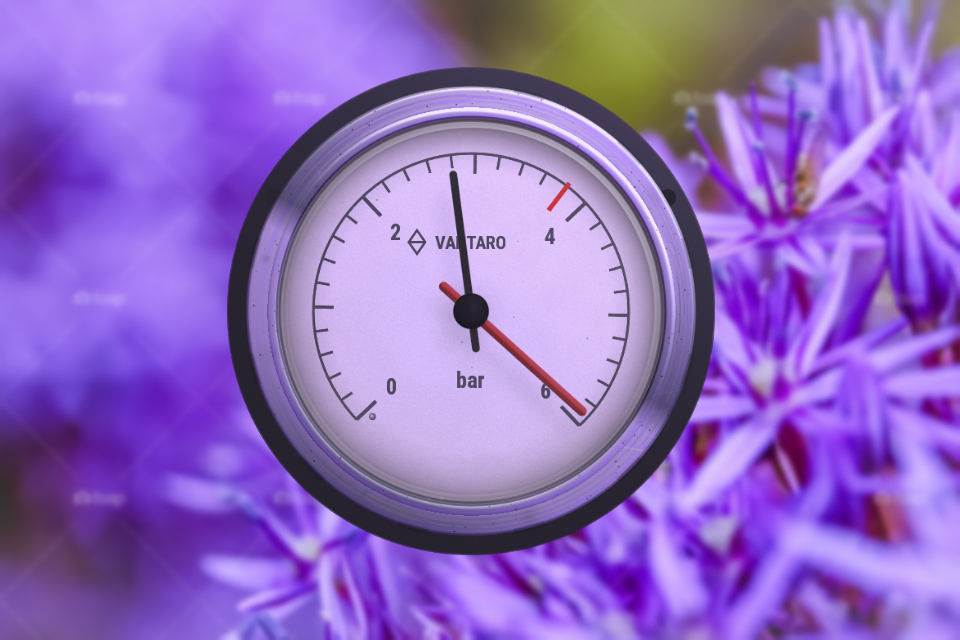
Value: 5.9 bar
